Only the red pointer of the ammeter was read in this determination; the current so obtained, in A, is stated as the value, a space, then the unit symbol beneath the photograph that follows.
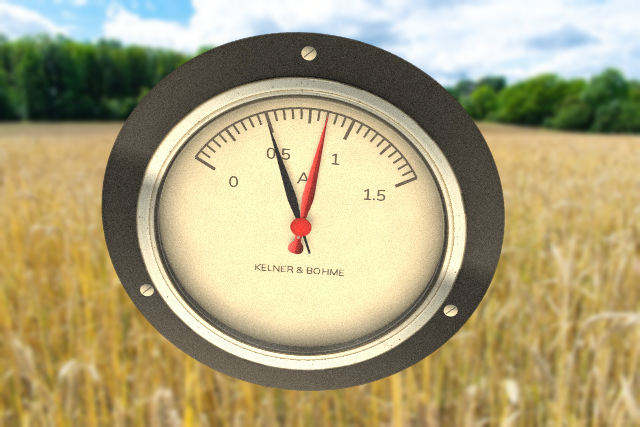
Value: 0.85 A
